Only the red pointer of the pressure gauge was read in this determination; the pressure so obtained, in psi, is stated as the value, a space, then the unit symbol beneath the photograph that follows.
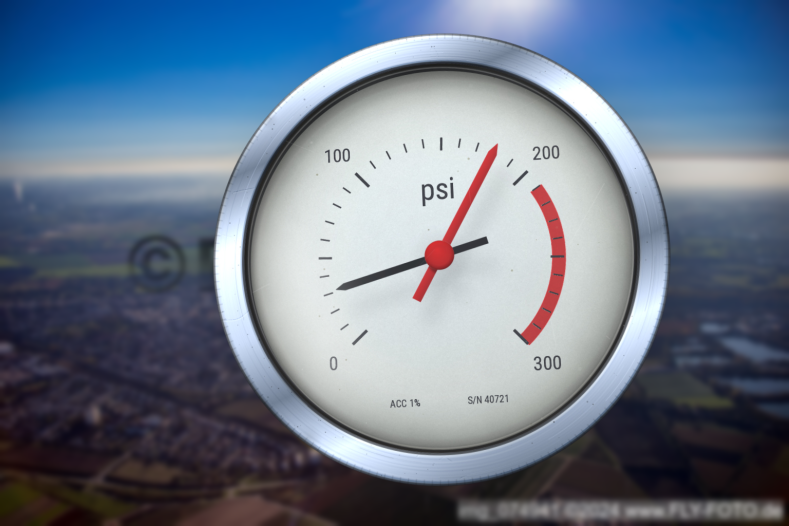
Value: 180 psi
